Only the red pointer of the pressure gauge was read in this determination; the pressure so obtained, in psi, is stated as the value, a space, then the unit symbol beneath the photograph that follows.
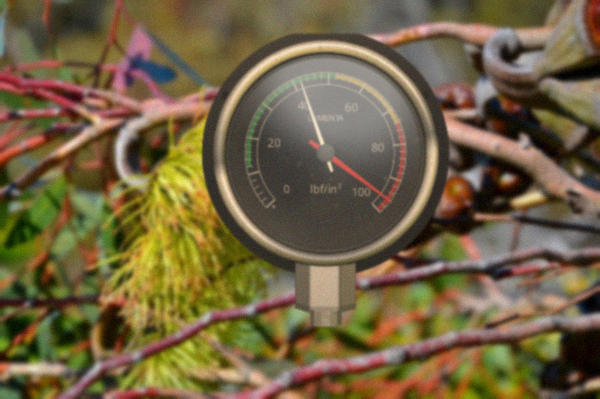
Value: 96 psi
